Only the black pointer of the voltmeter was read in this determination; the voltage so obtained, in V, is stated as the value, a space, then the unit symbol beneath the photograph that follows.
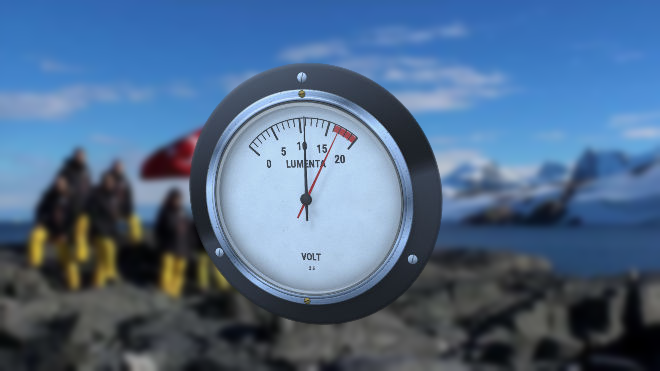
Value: 11 V
